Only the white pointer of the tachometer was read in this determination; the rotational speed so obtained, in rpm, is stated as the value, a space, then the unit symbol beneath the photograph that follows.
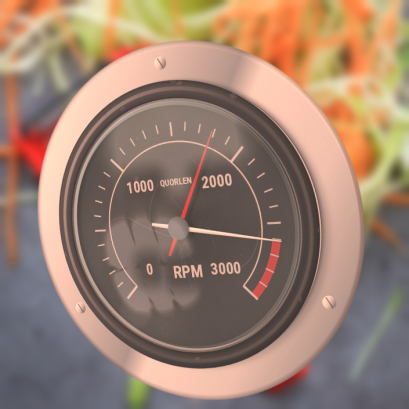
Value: 2600 rpm
